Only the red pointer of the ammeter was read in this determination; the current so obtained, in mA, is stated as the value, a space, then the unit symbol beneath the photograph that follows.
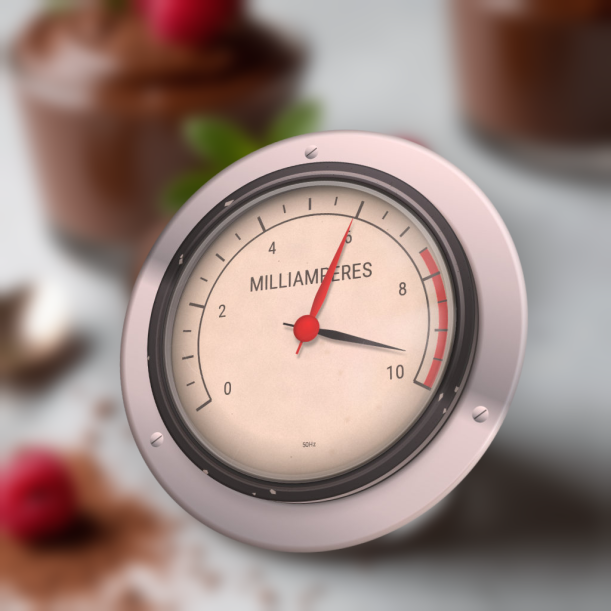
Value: 6 mA
